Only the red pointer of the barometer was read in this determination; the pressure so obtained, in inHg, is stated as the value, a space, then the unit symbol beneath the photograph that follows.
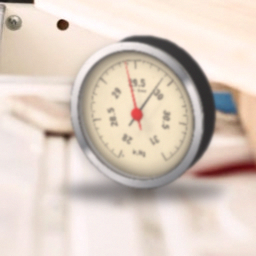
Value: 29.4 inHg
